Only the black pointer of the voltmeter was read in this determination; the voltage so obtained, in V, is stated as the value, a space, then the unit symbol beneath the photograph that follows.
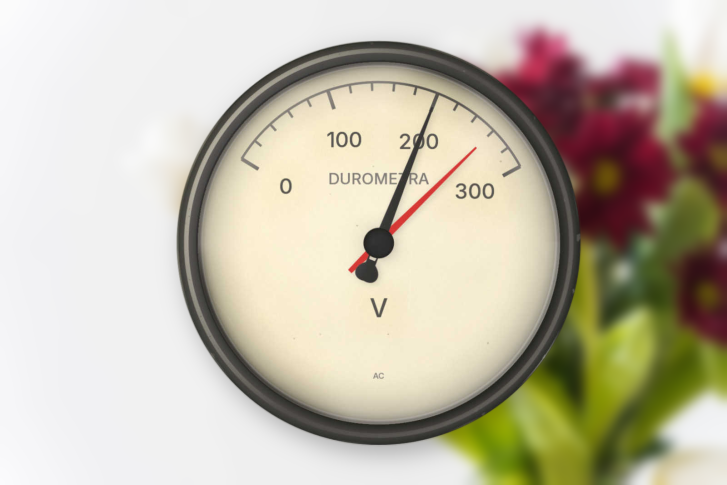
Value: 200 V
